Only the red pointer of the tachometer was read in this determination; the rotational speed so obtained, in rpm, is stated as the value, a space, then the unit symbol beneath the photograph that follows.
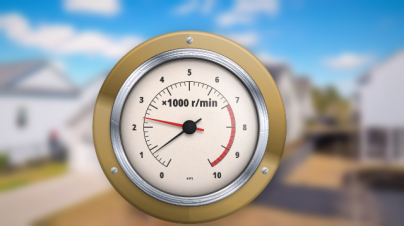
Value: 2400 rpm
